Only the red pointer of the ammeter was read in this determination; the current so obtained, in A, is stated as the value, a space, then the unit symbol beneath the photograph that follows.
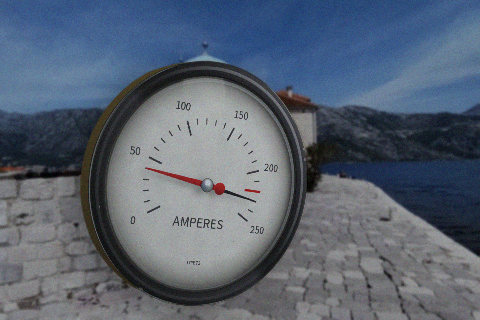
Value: 40 A
